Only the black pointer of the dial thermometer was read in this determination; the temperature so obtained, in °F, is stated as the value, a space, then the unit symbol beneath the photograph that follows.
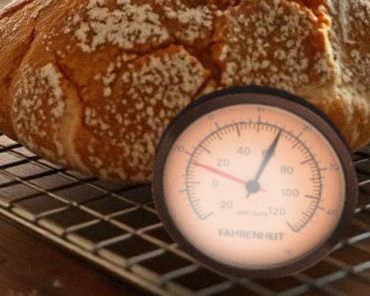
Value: 60 °F
